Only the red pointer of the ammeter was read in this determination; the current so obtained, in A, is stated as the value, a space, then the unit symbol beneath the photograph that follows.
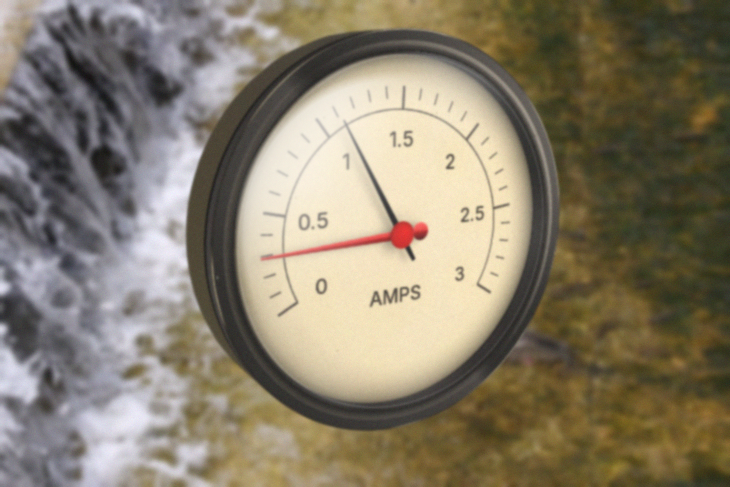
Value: 0.3 A
